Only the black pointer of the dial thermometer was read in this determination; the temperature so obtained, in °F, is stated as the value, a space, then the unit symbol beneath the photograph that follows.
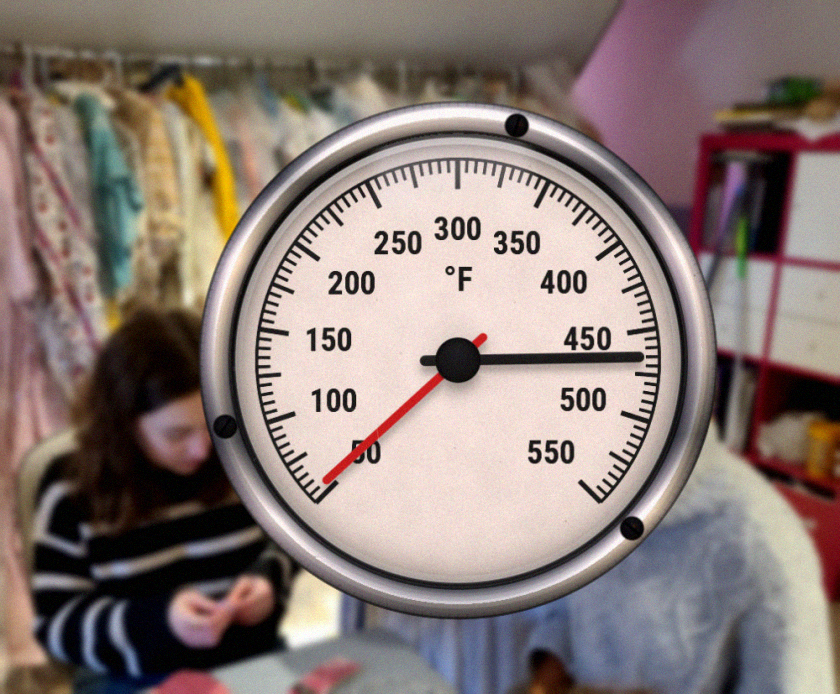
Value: 465 °F
